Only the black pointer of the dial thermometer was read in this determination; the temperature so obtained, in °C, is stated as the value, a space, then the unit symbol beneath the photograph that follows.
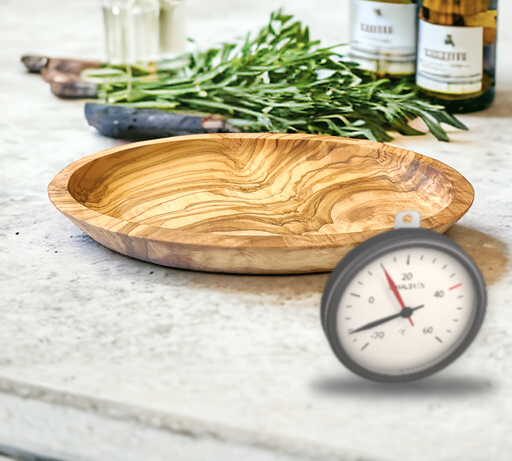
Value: -12 °C
